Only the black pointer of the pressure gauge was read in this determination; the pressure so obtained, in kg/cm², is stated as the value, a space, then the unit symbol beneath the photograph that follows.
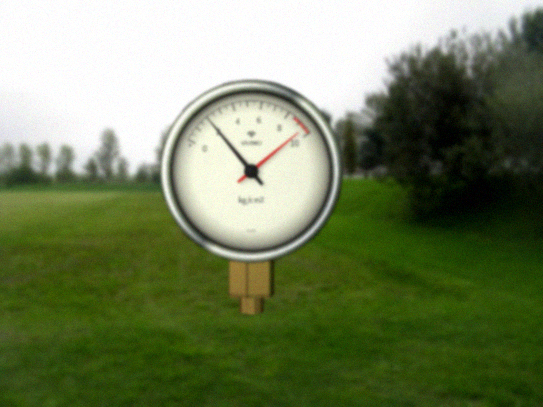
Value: 2 kg/cm²
